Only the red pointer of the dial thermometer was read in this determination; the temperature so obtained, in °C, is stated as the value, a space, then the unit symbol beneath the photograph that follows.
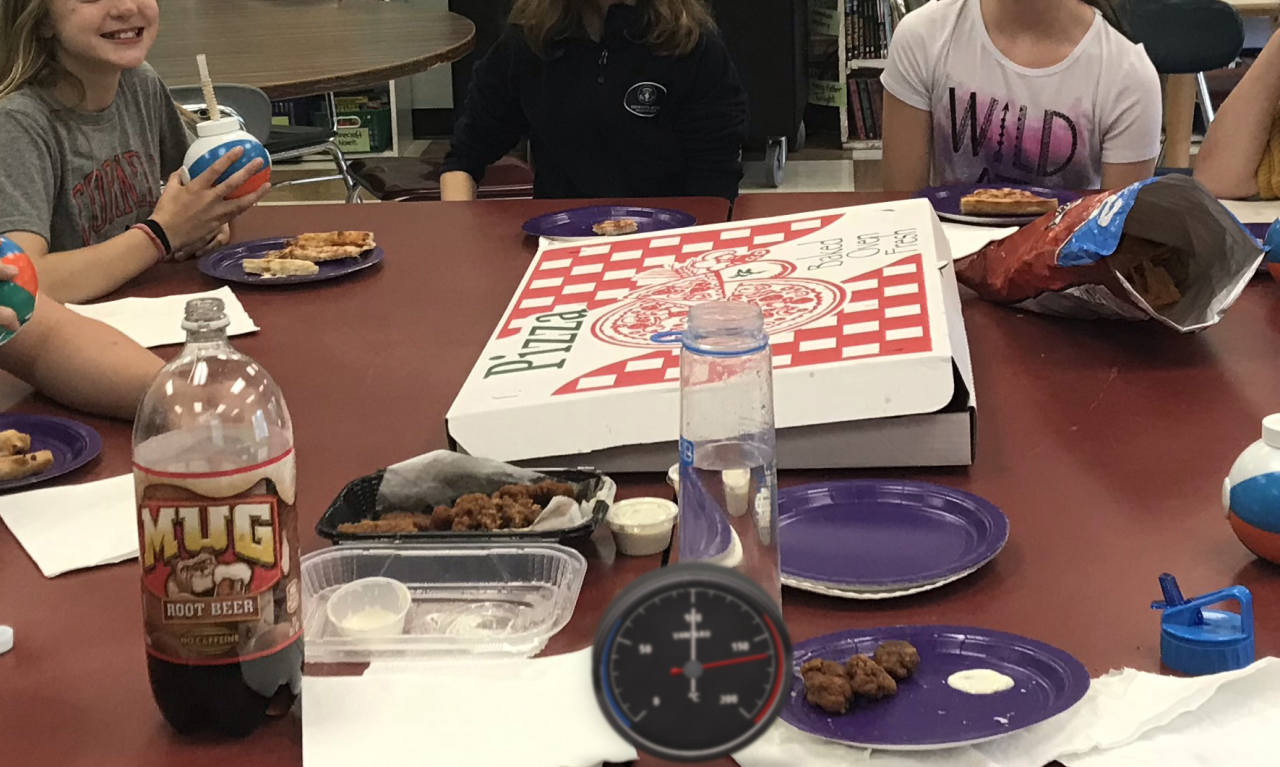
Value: 160 °C
